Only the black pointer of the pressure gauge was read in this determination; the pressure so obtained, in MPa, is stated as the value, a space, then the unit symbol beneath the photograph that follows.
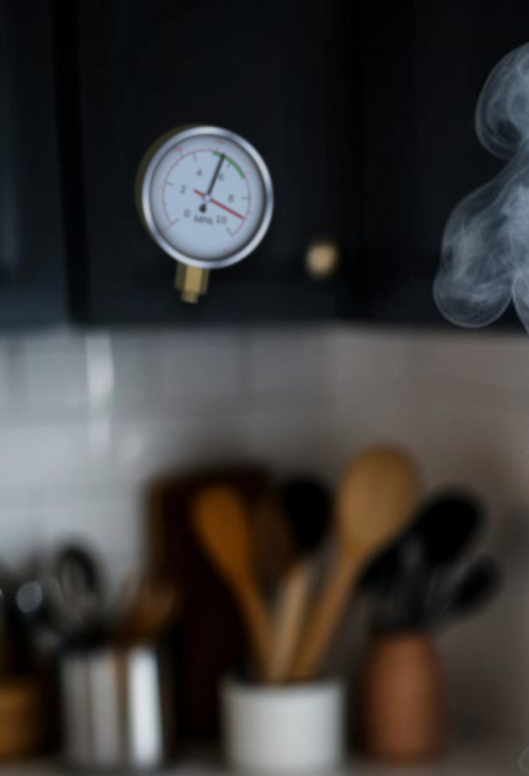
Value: 5.5 MPa
